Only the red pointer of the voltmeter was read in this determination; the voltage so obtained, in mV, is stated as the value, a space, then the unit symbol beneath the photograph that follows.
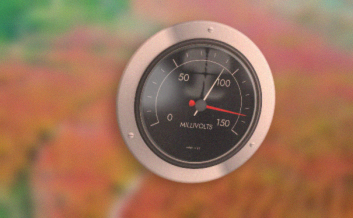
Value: 135 mV
